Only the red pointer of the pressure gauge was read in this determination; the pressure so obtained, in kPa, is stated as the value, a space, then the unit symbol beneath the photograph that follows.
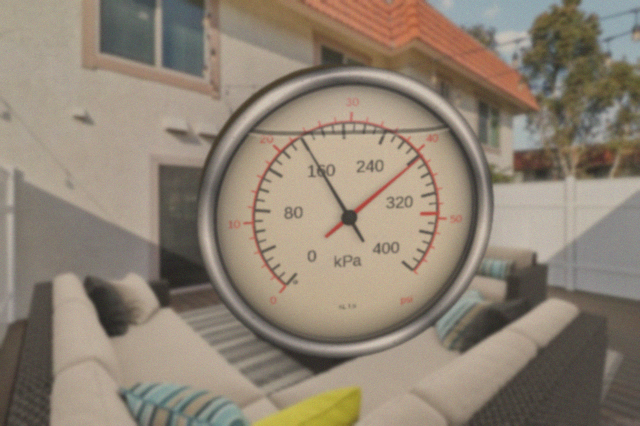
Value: 280 kPa
